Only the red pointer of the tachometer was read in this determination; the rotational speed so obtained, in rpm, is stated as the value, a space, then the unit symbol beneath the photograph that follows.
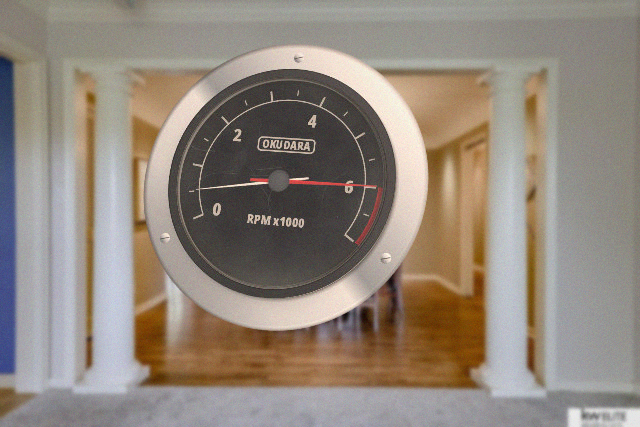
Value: 6000 rpm
